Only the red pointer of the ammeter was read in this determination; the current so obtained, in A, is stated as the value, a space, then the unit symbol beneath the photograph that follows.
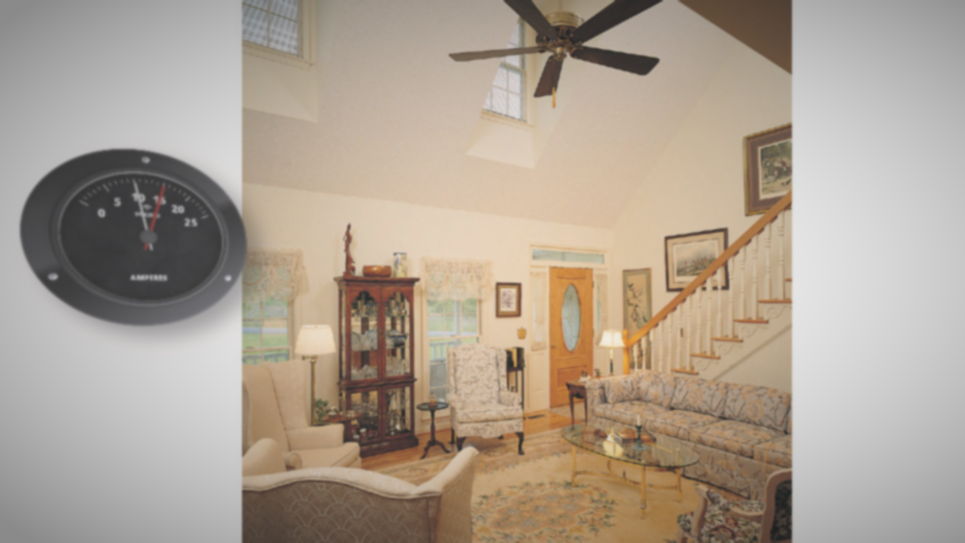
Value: 15 A
